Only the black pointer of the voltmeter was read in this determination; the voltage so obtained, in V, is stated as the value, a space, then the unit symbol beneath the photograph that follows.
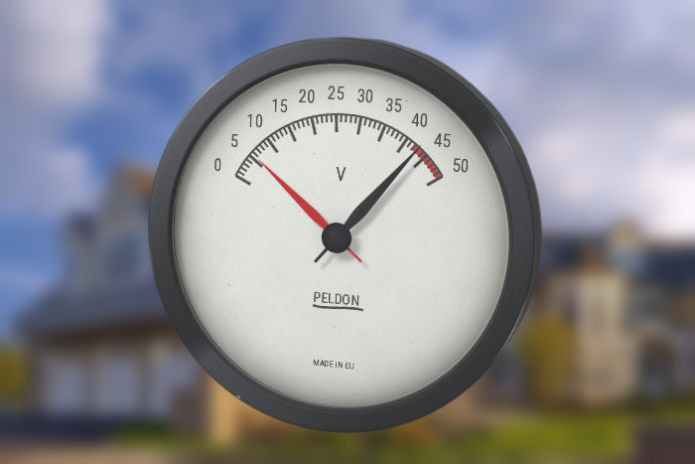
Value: 43 V
